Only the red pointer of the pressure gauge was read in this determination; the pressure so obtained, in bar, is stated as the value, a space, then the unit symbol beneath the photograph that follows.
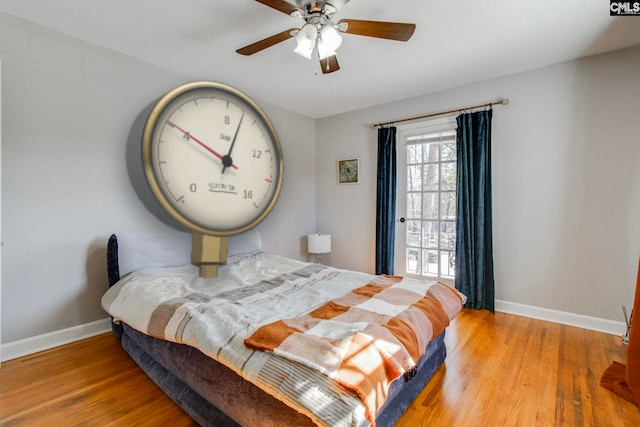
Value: 4 bar
